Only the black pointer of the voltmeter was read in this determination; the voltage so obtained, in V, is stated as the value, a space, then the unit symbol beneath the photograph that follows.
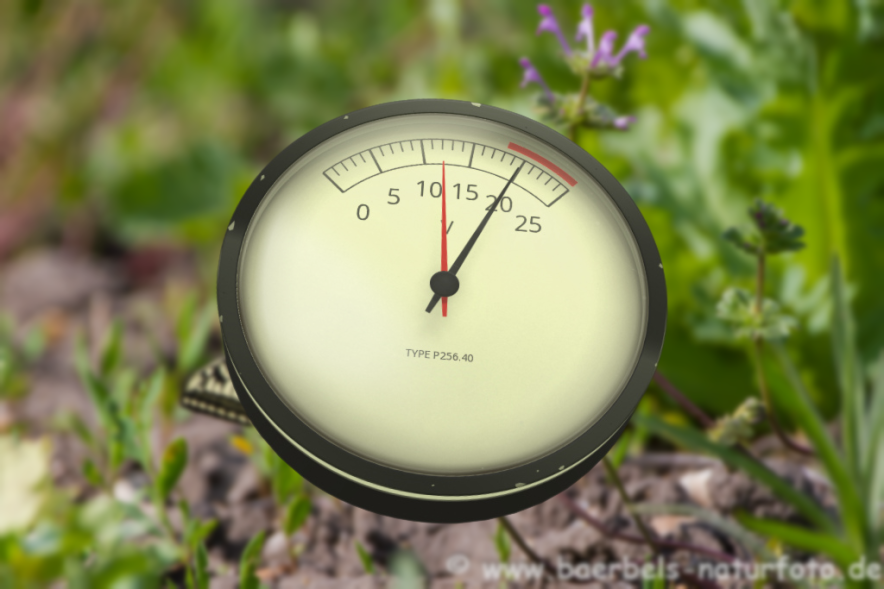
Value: 20 V
